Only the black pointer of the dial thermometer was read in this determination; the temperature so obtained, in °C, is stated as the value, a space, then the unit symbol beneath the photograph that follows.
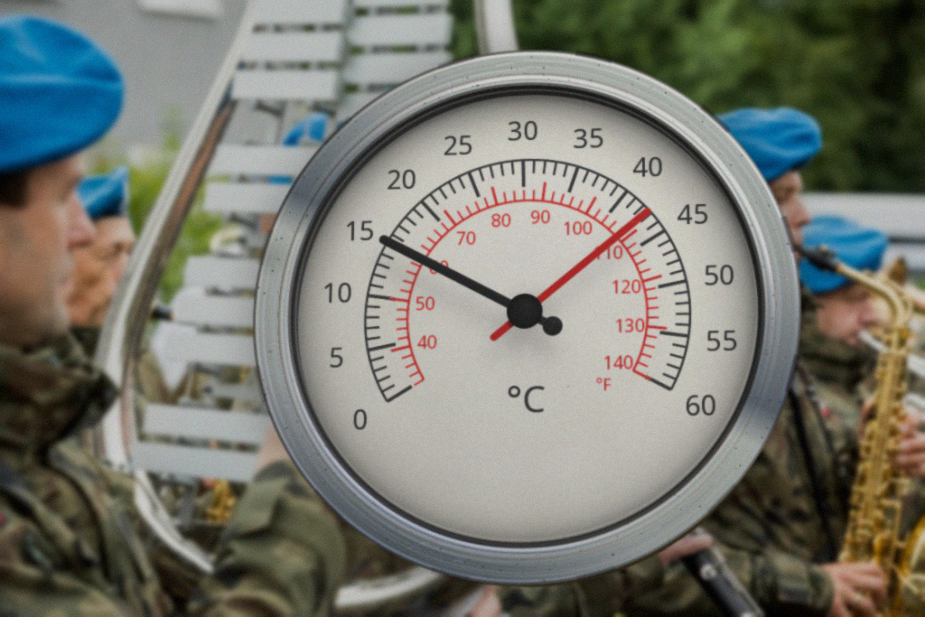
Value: 15 °C
